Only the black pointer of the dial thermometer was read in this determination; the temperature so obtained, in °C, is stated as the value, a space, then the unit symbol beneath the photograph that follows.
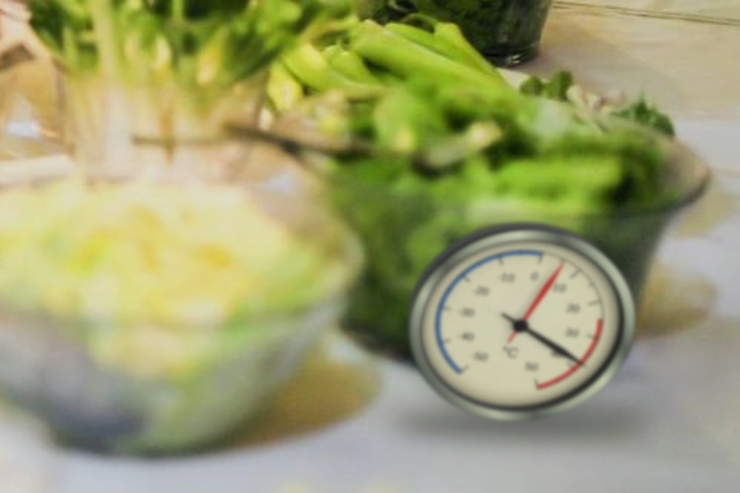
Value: 37.5 °C
